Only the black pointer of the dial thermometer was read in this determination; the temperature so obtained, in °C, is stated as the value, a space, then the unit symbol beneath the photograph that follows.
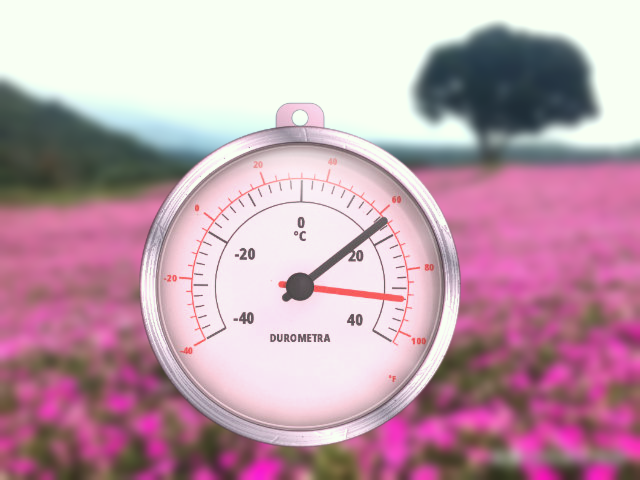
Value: 17 °C
